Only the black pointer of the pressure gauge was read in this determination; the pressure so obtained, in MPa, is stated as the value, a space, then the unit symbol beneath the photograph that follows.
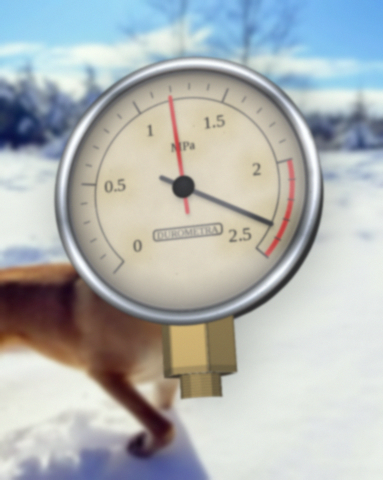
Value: 2.35 MPa
